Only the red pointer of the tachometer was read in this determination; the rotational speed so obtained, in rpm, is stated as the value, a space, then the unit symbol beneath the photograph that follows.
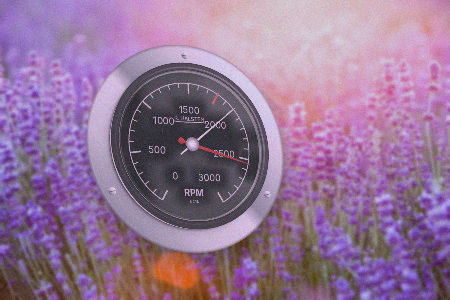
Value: 2550 rpm
